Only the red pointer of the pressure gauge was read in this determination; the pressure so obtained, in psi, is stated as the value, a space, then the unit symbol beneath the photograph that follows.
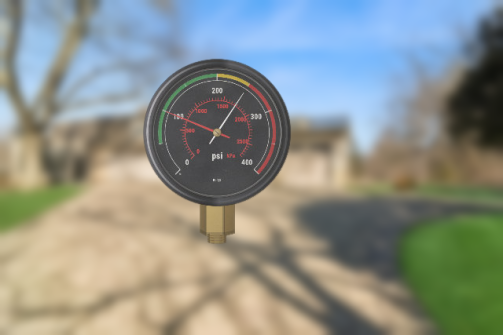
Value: 100 psi
